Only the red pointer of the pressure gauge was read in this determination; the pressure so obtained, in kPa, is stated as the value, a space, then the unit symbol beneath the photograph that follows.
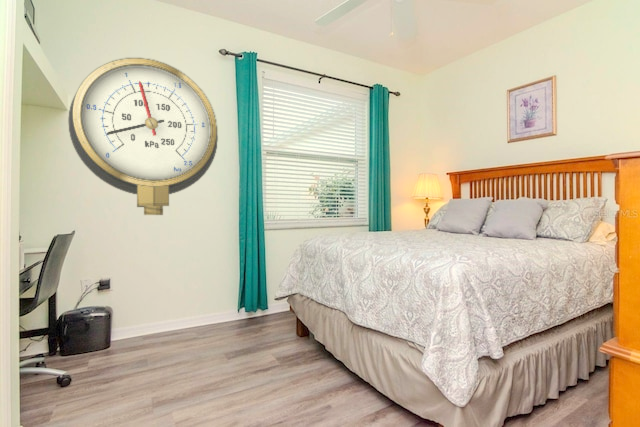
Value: 110 kPa
